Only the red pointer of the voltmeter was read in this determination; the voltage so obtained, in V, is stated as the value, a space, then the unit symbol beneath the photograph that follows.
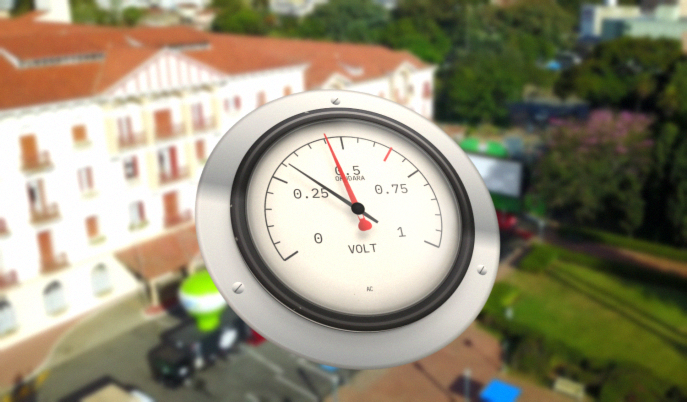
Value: 0.45 V
